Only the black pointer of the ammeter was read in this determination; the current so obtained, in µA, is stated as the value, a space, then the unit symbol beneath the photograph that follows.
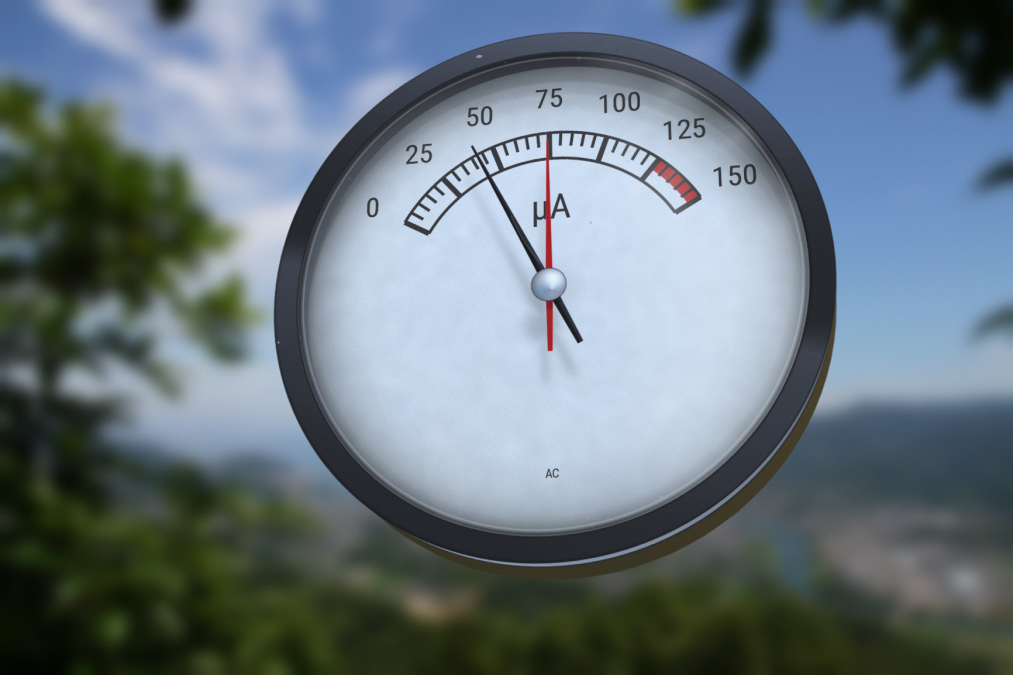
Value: 42.5 µA
